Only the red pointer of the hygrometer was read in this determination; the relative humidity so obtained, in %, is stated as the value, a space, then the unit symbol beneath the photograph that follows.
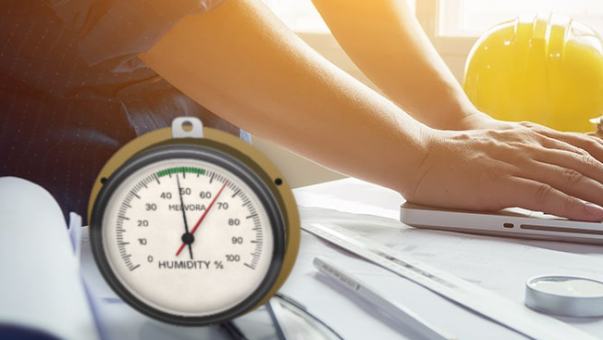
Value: 65 %
